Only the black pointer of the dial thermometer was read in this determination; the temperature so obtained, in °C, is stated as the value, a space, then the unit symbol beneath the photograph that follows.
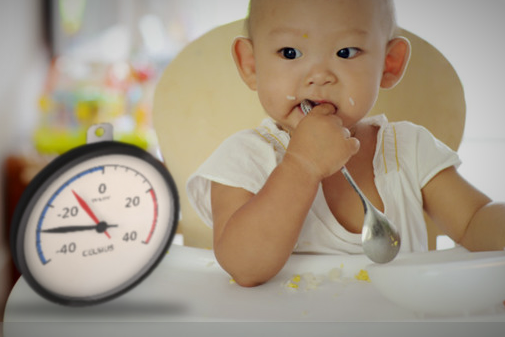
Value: -28 °C
